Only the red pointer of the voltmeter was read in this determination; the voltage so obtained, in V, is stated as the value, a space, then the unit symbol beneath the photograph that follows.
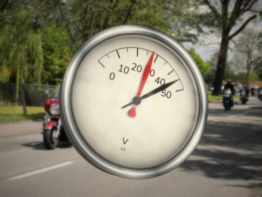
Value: 27.5 V
